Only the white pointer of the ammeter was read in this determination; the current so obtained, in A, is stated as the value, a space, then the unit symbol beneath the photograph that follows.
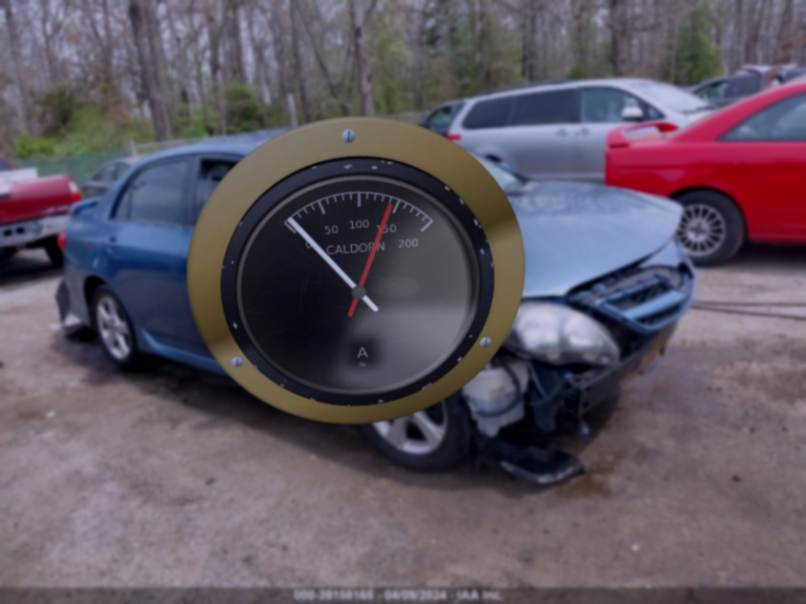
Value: 10 A
